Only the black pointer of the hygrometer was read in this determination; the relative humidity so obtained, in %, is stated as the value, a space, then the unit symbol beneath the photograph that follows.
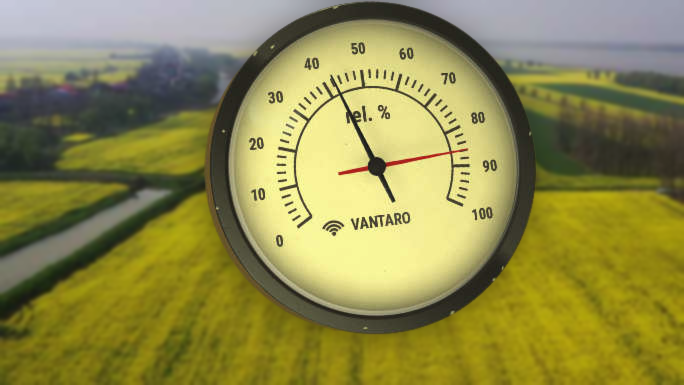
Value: 42 %
